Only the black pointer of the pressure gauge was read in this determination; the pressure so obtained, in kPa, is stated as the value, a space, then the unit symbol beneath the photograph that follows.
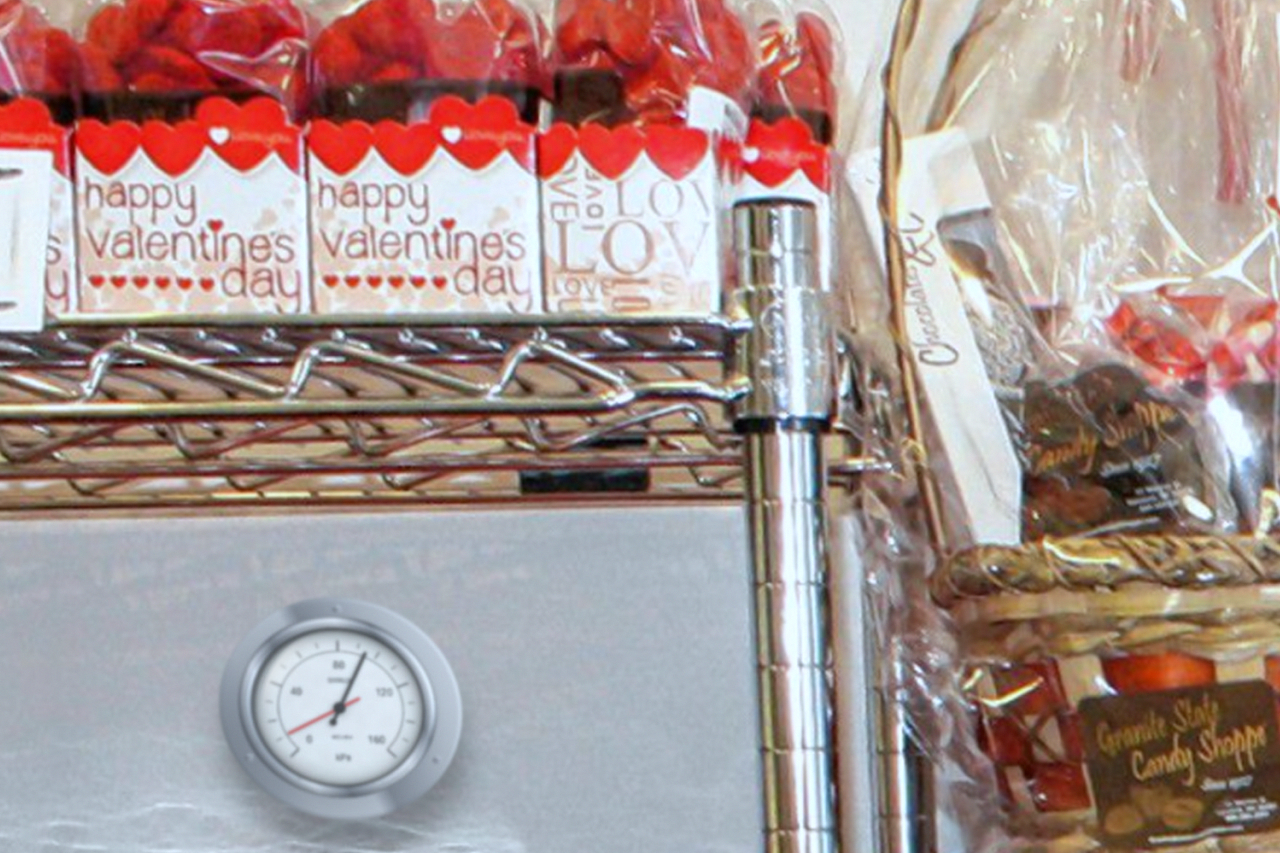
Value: 95 kPa
